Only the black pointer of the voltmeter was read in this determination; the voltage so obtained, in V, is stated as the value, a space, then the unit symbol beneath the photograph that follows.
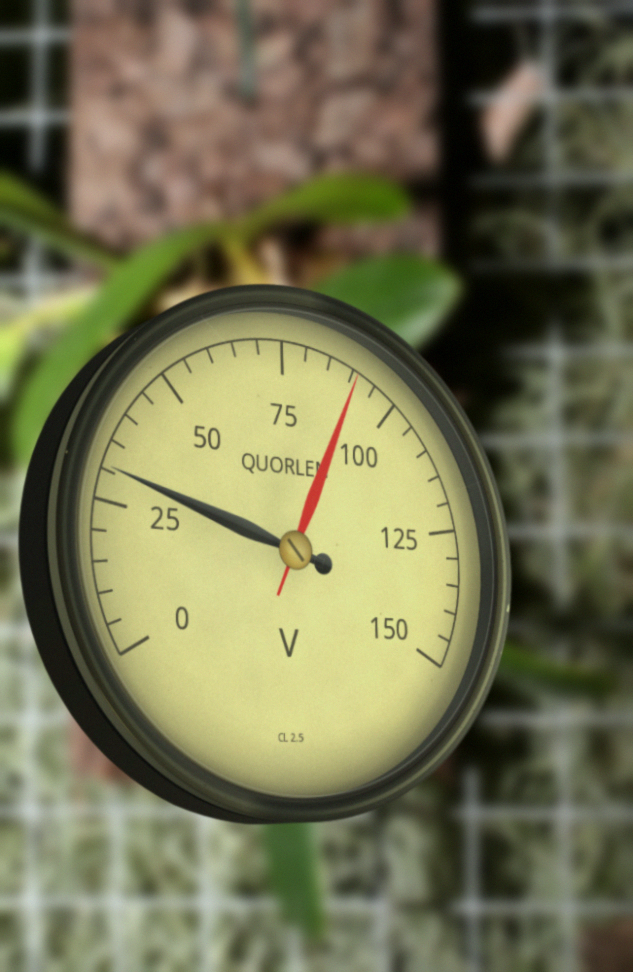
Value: 30 V
